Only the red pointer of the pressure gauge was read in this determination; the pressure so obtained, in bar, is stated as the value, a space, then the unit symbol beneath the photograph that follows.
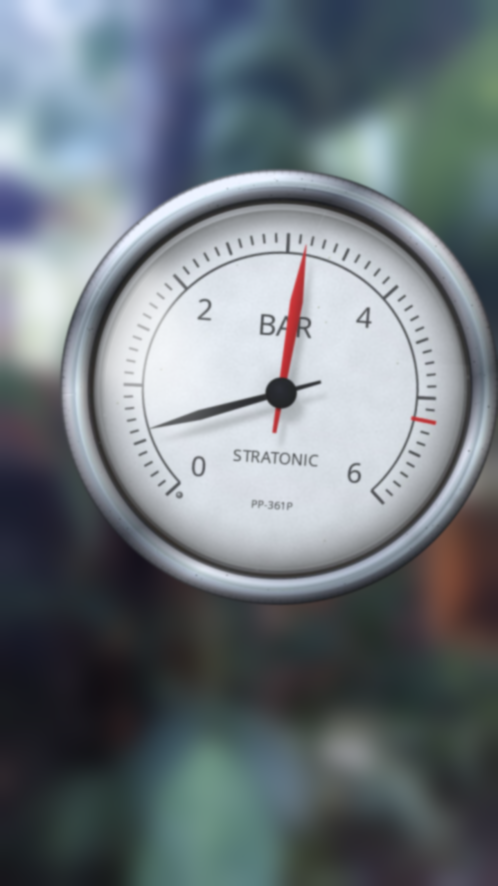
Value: 3.15 bar
